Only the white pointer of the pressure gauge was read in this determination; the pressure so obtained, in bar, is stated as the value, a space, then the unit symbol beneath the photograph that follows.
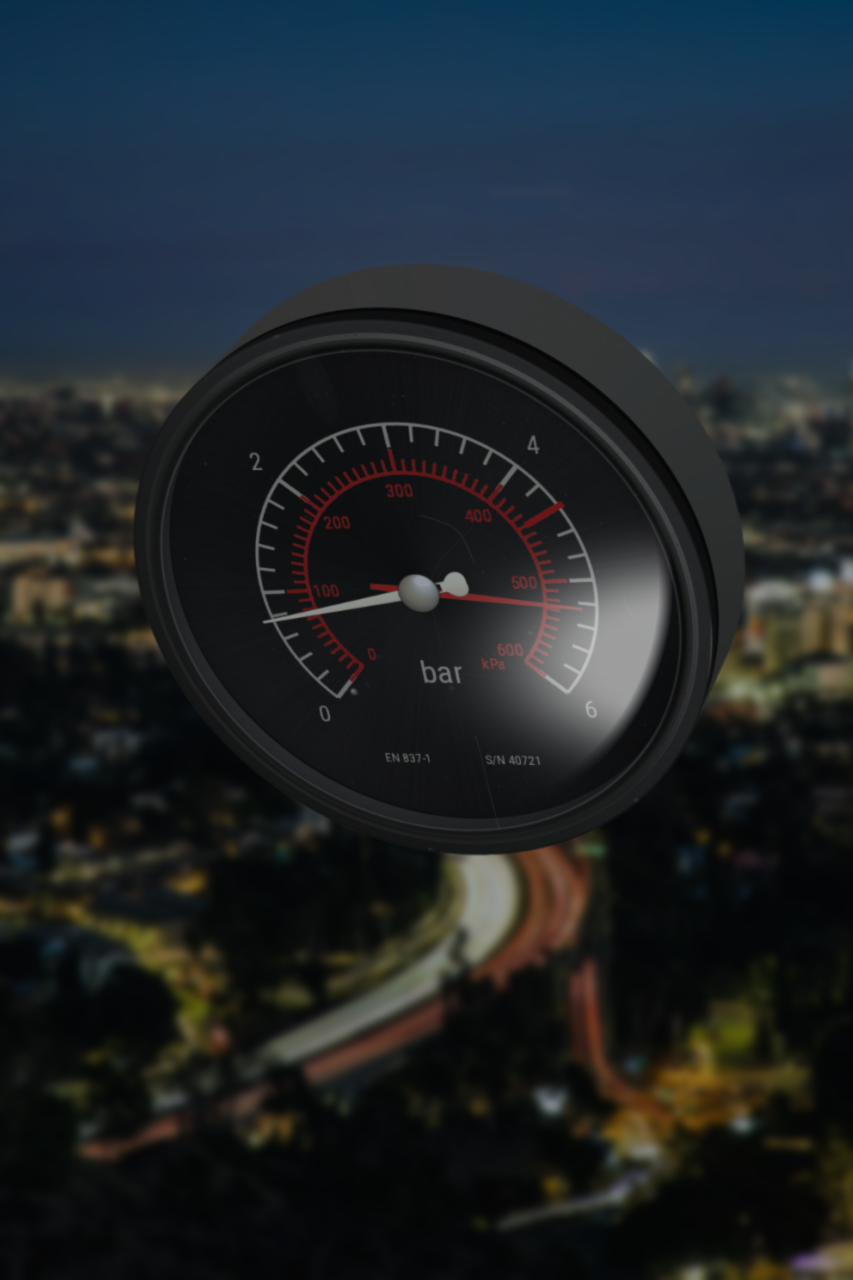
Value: 0.8 bar
